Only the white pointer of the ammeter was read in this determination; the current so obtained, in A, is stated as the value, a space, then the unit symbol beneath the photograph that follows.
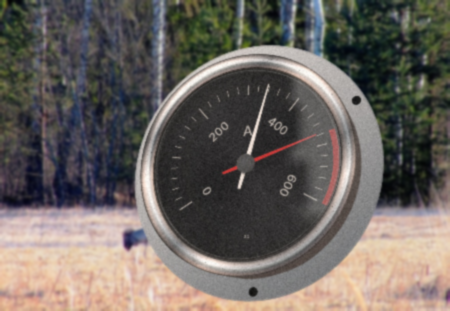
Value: 340 A
